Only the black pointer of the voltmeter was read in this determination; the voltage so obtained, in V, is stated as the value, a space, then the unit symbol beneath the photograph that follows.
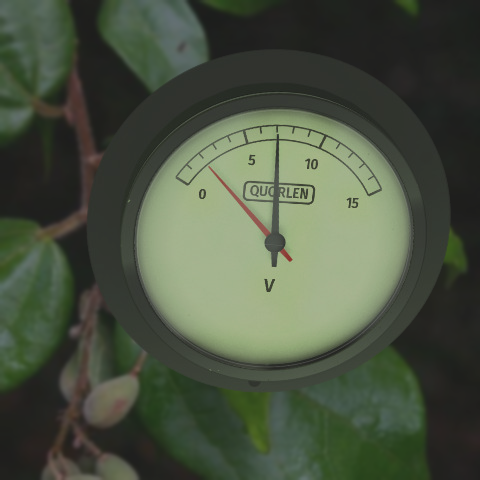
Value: 7 V
